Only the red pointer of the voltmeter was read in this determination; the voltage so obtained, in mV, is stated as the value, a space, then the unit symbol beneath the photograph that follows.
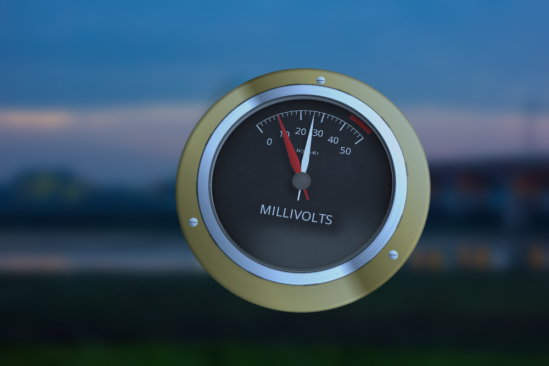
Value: 10 mV
